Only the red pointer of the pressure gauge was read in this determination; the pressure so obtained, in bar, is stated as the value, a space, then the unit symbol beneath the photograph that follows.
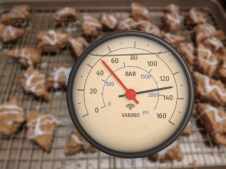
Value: 50 bar
